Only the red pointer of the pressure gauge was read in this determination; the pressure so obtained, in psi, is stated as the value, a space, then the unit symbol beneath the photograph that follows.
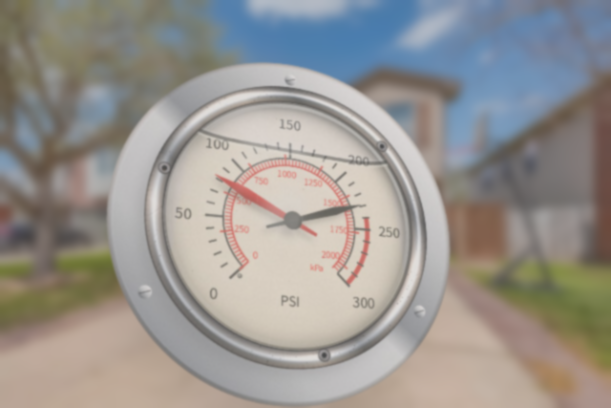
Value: 80 psi
